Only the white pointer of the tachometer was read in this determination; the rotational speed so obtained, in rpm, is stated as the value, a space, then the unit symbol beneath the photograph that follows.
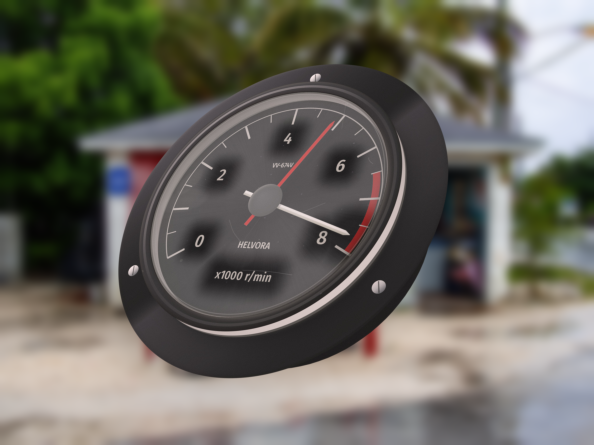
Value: 7750 rpm
